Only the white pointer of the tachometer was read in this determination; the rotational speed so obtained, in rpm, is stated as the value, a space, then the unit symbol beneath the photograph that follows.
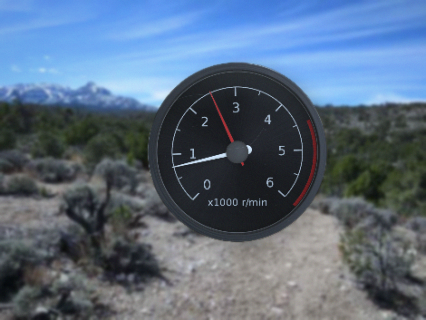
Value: 750 rpm
